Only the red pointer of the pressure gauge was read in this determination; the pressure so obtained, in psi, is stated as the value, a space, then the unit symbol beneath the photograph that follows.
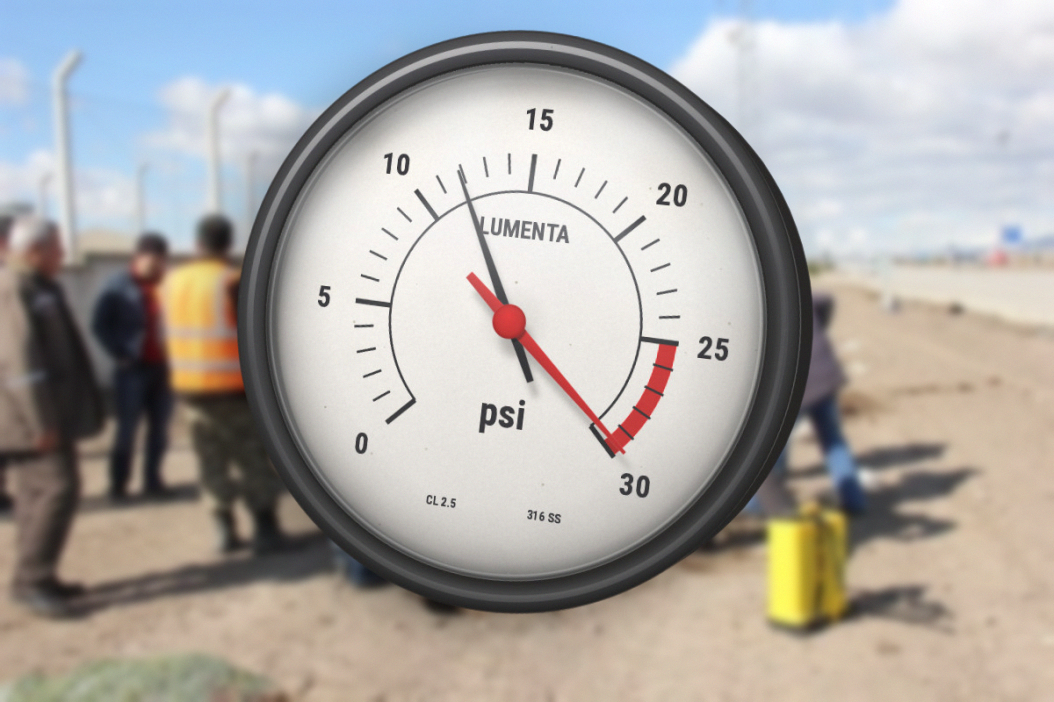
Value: 29.5 psi
